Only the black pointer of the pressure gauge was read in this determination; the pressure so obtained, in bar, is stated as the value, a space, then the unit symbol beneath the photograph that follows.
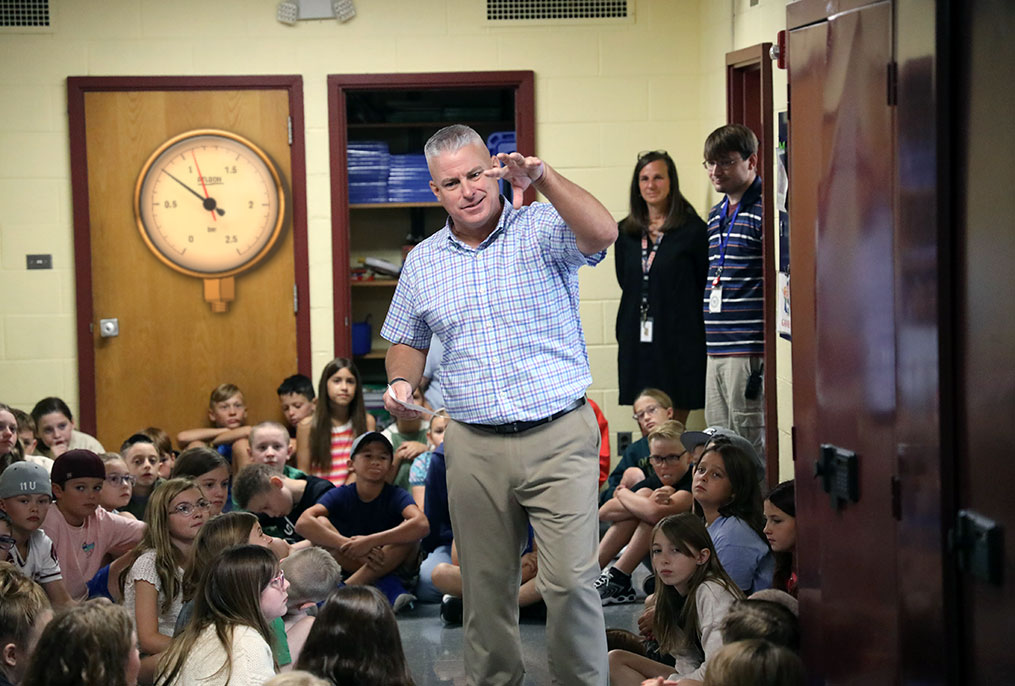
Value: 0.8 bar
